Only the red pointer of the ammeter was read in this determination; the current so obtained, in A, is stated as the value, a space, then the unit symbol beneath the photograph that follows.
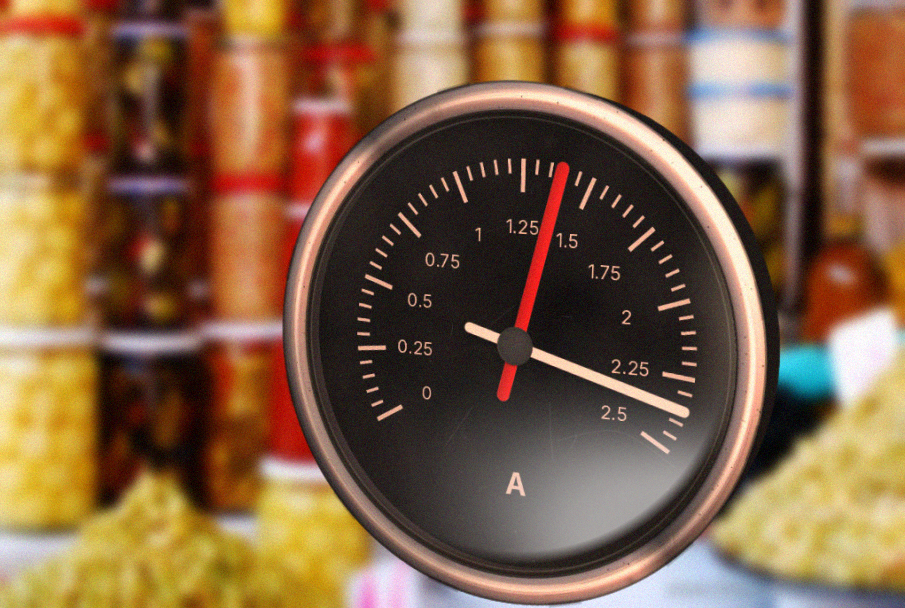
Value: 1.4 A
